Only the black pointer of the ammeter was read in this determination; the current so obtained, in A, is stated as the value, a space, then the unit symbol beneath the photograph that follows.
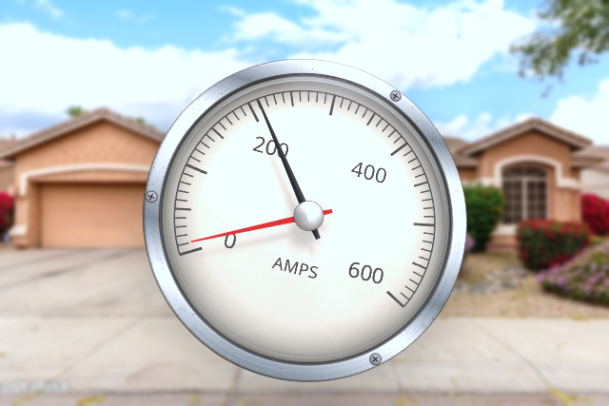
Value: 210 A
